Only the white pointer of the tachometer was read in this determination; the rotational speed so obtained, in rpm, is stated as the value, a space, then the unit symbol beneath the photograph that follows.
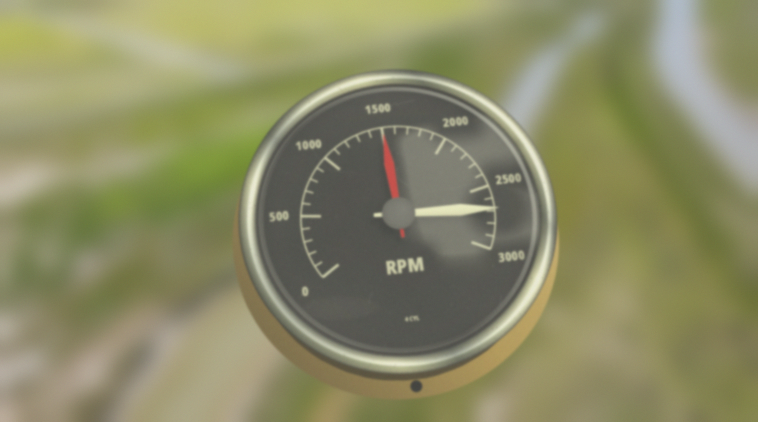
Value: 2700 rpm
